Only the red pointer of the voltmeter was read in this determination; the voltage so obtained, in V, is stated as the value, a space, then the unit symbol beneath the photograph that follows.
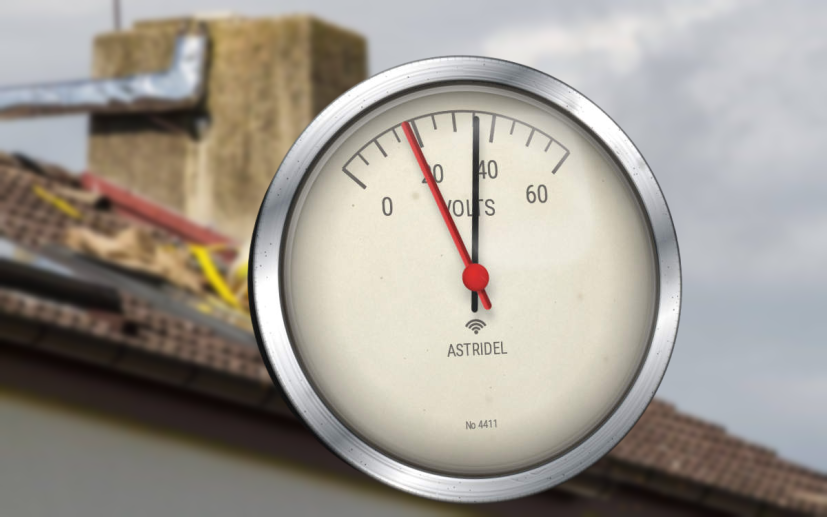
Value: 17.5 V
